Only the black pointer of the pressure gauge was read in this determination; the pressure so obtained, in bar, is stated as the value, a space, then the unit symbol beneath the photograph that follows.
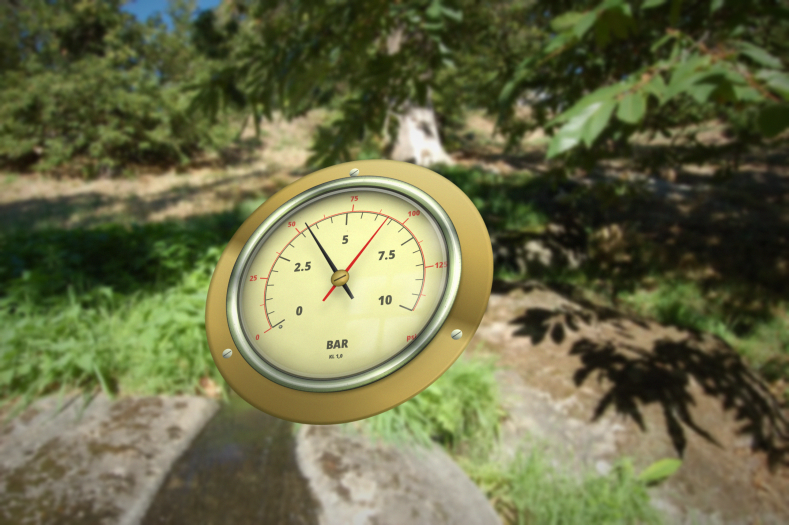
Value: 3.75 bar
